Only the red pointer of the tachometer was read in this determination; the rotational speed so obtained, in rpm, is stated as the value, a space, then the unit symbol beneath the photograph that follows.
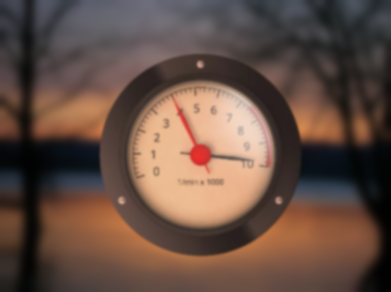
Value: 4000 rpm
